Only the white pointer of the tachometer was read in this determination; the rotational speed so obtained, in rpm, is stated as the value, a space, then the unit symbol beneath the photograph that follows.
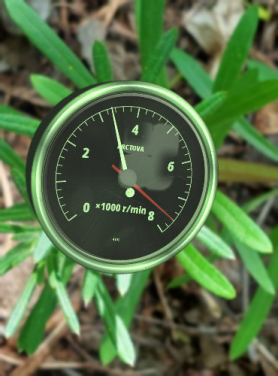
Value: 3300 rpm
